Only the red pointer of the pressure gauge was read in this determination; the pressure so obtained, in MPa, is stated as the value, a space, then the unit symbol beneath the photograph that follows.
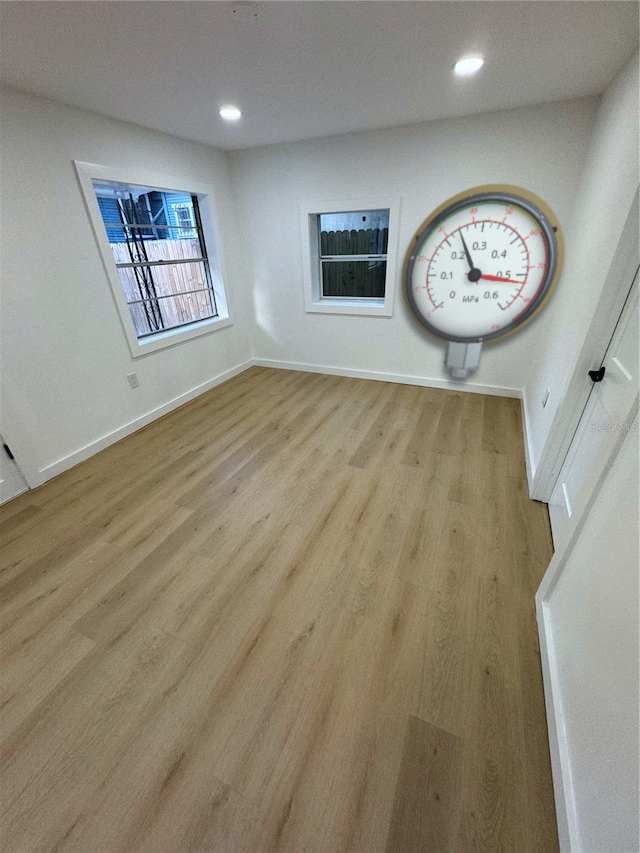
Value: 0.52 MPa
